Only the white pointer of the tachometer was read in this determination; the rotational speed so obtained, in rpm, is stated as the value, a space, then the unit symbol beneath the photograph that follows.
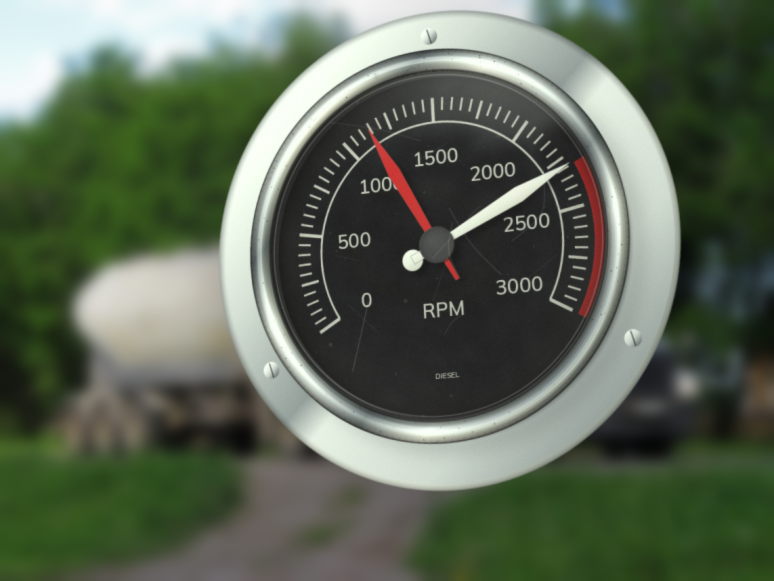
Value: 2300 rpm
